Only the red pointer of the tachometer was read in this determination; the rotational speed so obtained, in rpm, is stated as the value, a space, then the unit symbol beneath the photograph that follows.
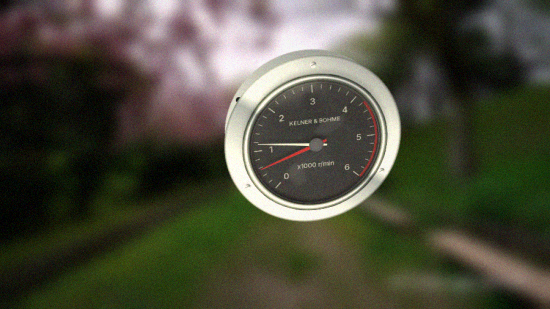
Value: 600 rpm
